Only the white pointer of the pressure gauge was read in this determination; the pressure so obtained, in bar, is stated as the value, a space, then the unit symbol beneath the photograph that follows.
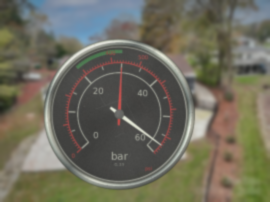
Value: 57.5 bar
